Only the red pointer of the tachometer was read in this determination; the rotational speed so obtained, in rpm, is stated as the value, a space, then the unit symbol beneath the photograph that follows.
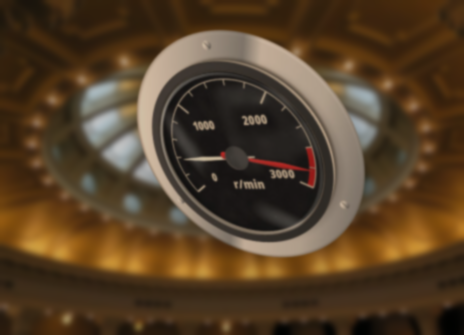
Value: 2800 rpm
